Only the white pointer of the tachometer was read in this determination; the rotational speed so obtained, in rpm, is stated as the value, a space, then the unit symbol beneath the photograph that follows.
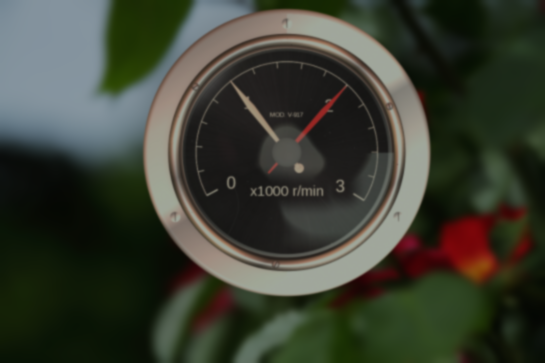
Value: 1000 rpm
